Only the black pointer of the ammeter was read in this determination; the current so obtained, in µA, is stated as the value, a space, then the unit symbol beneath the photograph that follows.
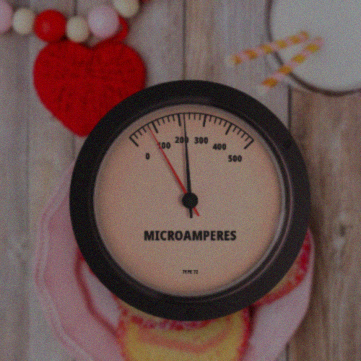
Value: 220 µA
